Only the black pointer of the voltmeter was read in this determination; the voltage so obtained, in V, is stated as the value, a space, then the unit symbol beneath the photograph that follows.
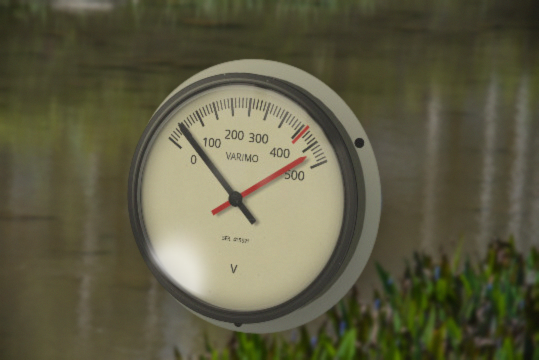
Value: 50 V
